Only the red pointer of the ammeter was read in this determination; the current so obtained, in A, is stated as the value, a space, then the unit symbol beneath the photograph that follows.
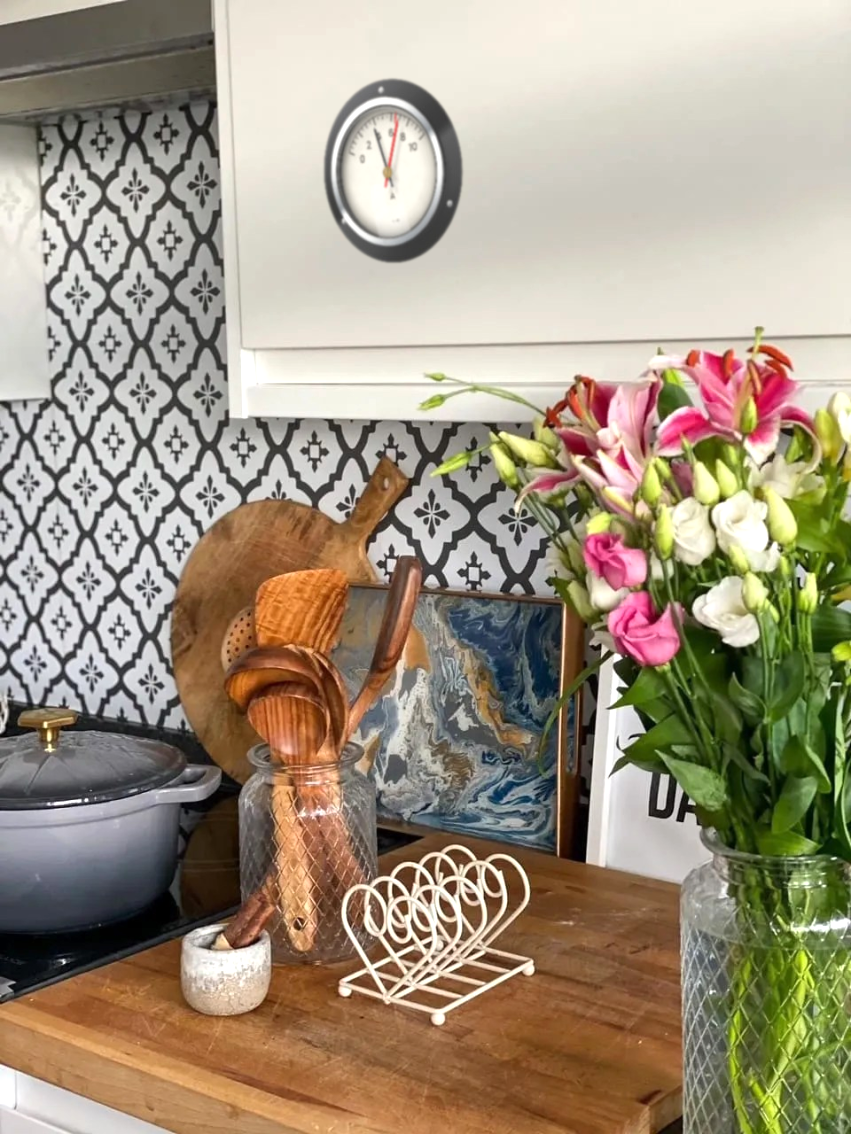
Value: 7 A
